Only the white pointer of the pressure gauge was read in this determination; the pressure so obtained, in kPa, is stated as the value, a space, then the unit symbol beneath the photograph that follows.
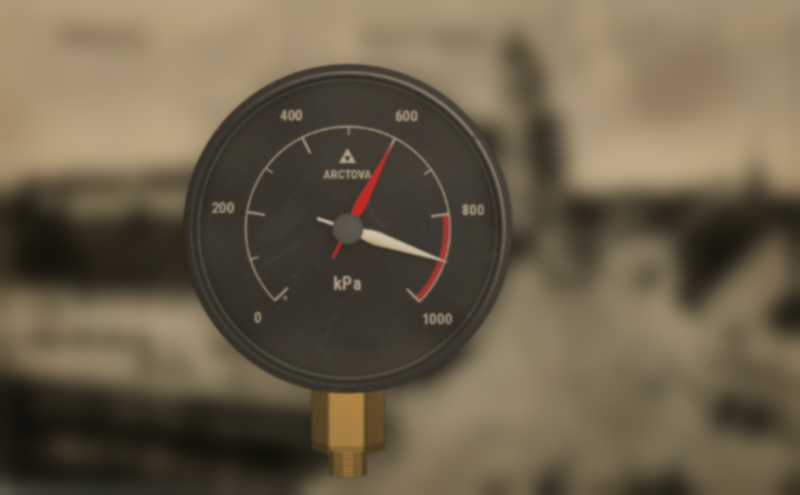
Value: 900 kPa
